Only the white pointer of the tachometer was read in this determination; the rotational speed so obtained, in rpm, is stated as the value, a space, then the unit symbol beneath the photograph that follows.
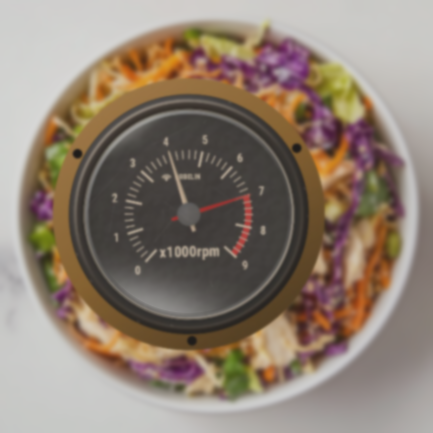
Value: 4000 rpm
